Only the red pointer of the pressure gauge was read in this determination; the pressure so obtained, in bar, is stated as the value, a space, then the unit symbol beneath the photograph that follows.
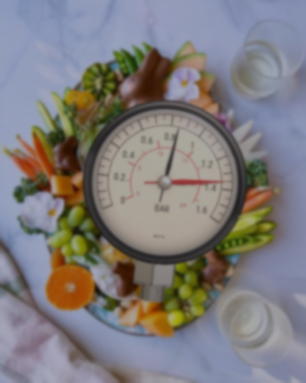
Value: 1.35 bar
